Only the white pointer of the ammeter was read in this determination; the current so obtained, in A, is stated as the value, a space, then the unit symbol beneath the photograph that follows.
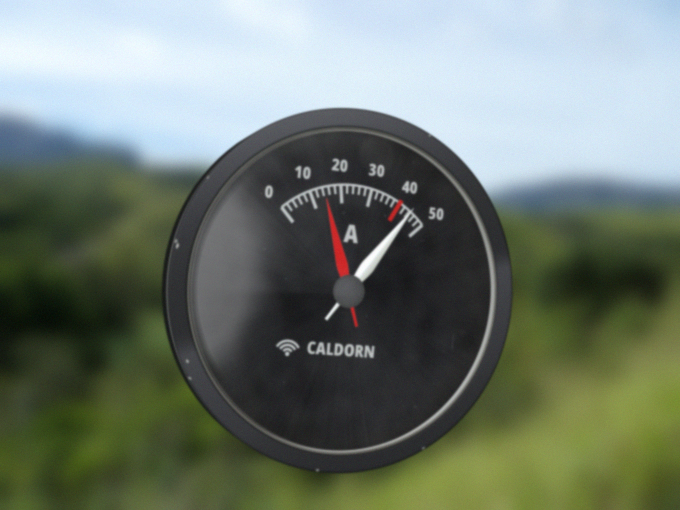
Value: 44 A
